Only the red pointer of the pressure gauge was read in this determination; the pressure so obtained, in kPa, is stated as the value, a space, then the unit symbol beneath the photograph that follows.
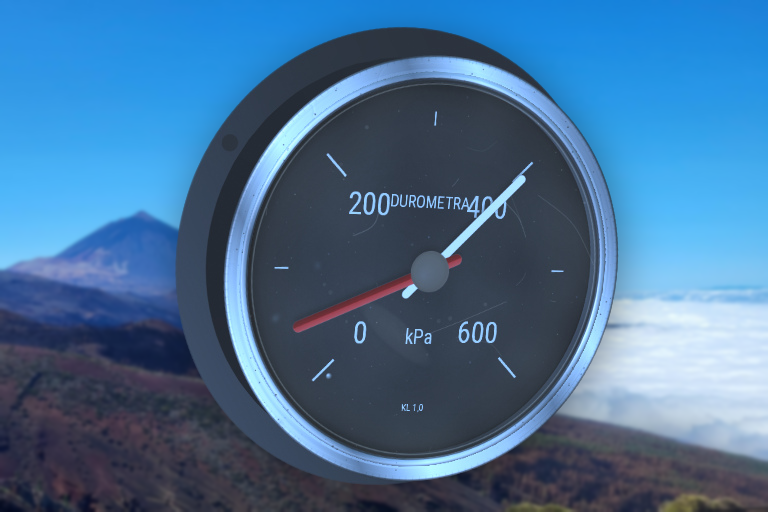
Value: 50 kPa
